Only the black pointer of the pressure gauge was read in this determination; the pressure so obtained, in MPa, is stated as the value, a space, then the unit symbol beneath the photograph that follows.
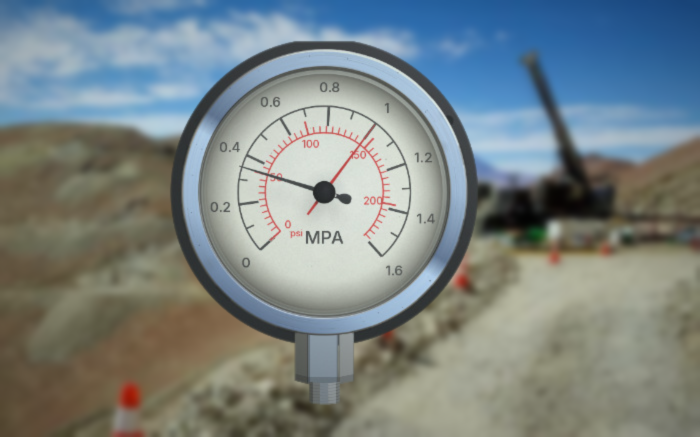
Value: 0.35 MPa
